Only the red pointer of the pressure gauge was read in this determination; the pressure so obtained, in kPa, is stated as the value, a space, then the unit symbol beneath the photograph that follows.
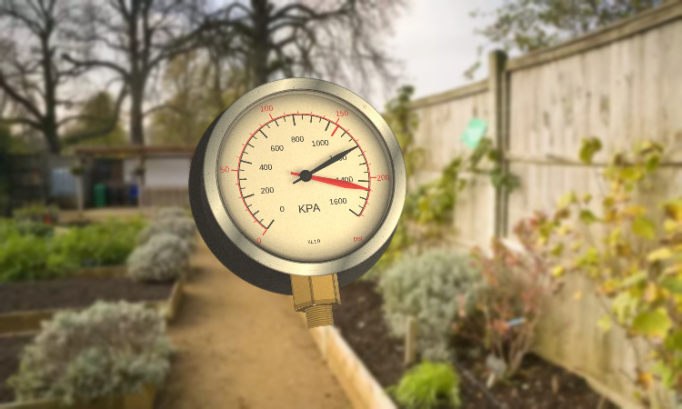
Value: 1450 kPa
